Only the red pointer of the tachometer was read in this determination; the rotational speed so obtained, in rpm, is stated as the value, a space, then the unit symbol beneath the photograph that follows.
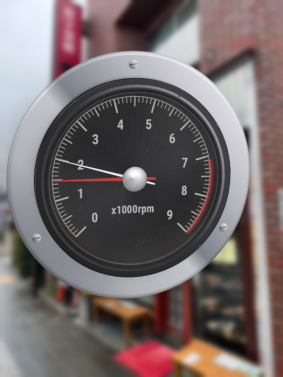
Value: 1500 rpm
